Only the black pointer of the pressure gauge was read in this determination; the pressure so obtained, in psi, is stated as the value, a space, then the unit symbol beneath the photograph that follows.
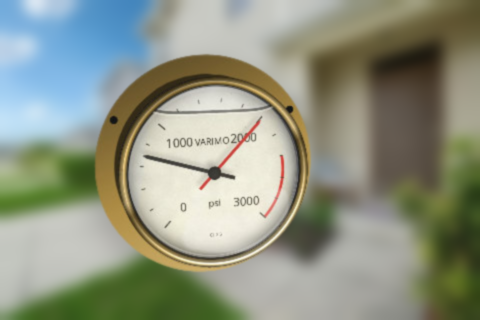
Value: 700 psi
